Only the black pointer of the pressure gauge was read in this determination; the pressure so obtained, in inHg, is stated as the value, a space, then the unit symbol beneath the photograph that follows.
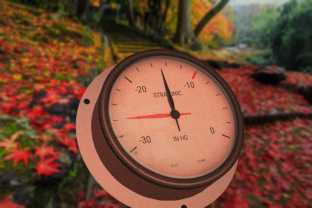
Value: -15 inHg
